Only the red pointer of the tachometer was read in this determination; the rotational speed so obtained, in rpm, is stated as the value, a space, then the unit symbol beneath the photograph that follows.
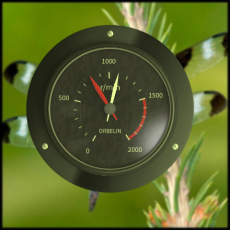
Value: 800 rpm
